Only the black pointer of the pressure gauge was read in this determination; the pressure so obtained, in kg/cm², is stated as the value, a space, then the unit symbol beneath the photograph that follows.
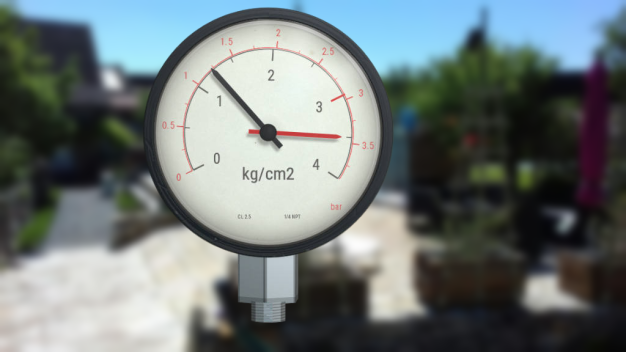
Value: 1.25 kg/cm²
